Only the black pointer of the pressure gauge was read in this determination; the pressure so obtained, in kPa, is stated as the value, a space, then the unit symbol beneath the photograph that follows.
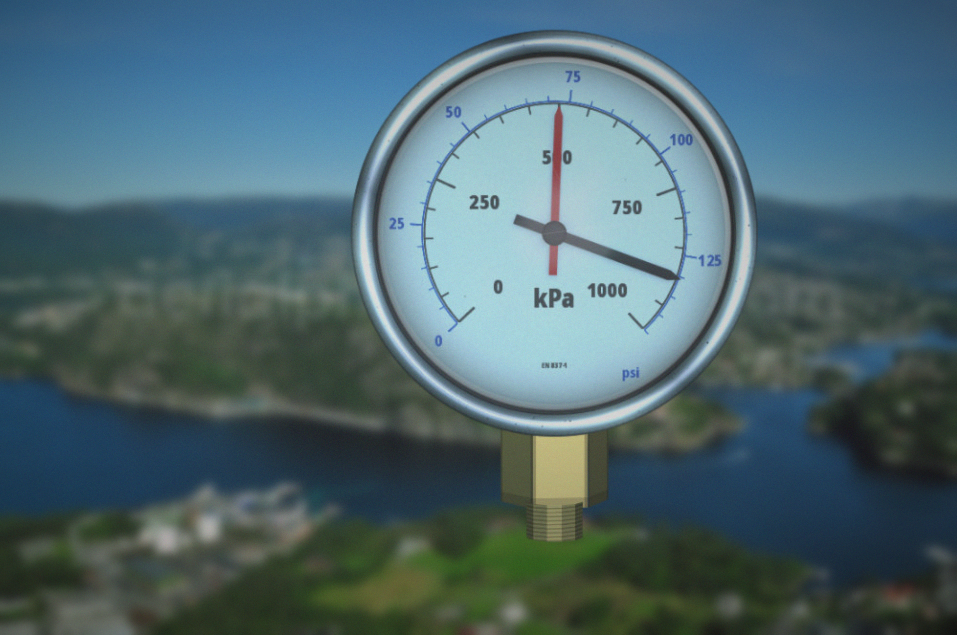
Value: 900 kPa
